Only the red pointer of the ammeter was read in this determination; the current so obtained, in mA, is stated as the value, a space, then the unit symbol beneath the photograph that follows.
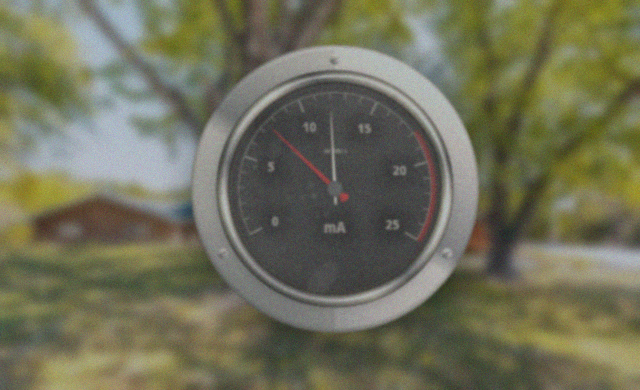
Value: 7.5 mA
